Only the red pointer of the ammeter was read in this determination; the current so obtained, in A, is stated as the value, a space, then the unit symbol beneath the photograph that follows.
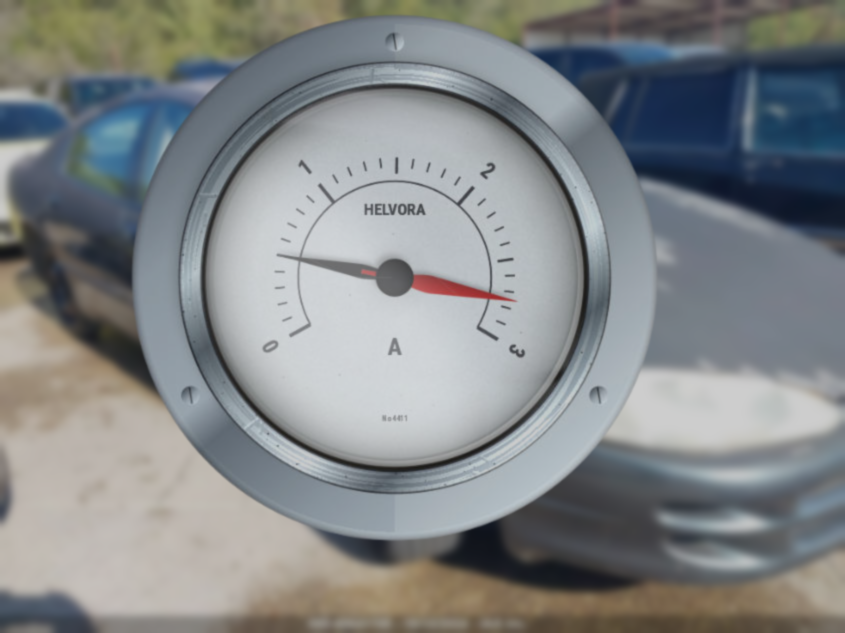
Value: 2.75 A
